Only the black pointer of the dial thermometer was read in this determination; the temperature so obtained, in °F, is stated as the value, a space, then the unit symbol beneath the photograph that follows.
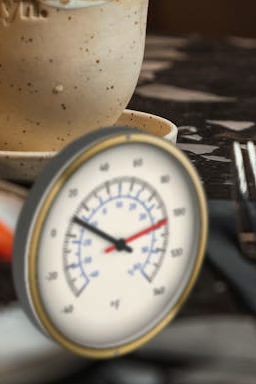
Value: 10 °F
